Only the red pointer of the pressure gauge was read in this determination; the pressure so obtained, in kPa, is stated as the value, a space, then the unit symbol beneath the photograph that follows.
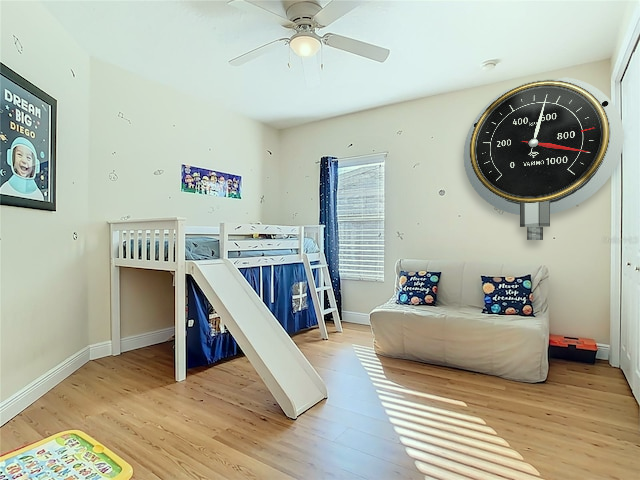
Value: 900 kPa
